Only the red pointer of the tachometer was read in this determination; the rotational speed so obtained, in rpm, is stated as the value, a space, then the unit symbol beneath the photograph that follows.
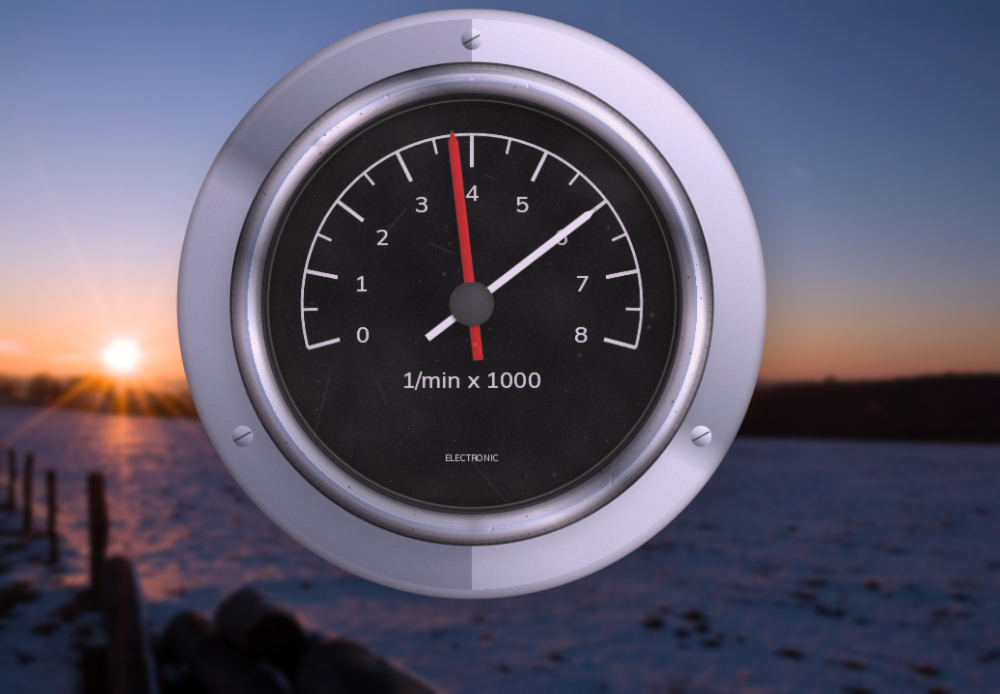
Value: 3750 rpm
